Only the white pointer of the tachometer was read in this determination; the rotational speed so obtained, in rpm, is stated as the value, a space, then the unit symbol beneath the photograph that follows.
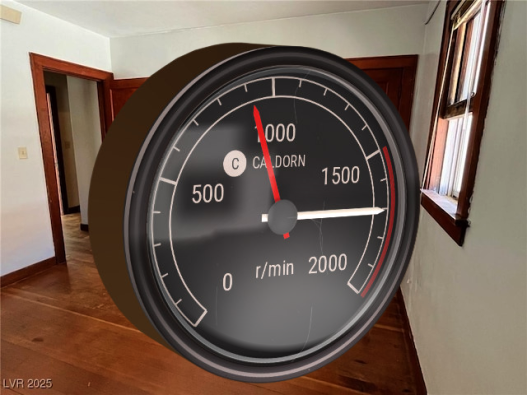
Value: 1700 rpm
